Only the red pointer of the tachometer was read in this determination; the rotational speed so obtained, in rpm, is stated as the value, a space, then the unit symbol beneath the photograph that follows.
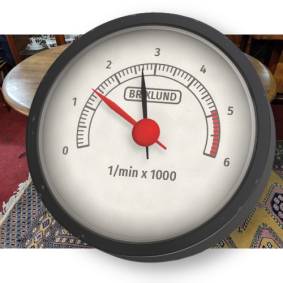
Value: 1400 rpm
